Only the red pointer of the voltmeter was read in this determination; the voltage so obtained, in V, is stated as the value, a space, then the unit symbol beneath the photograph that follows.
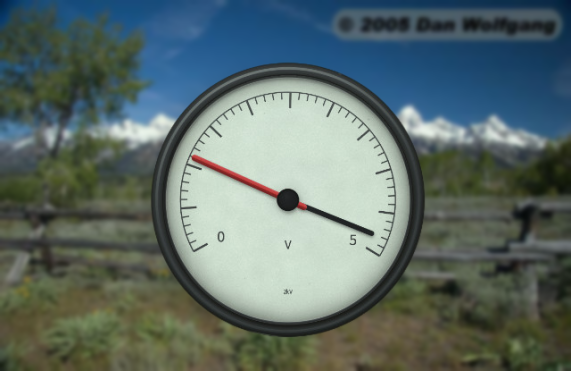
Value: 1.1 V
